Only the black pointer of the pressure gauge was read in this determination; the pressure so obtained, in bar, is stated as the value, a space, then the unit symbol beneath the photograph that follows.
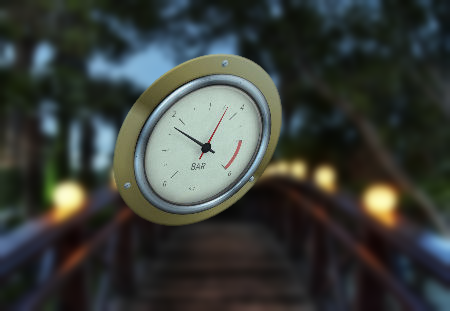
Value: 1.75 bar
